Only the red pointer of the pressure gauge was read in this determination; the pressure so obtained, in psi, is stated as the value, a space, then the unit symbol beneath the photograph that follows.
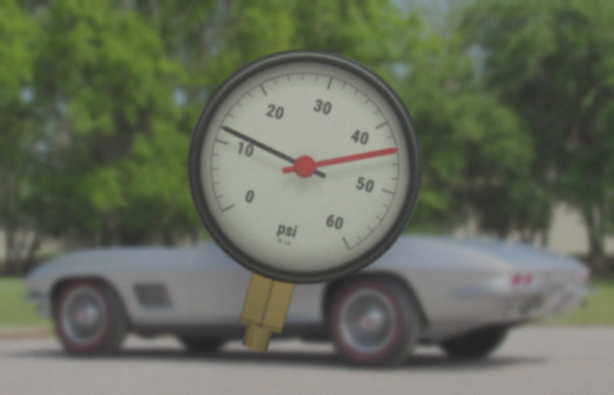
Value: 44 psi
